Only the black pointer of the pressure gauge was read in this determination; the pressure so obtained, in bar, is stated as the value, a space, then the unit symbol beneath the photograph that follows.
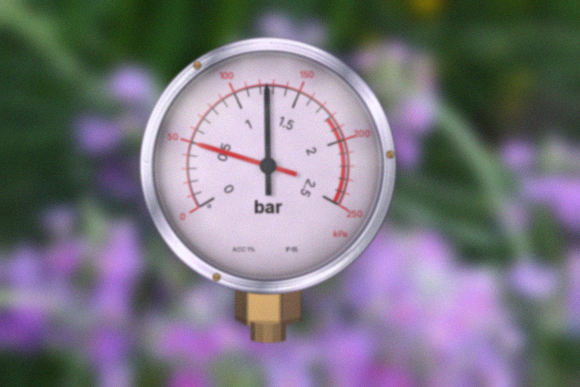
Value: 1.25 bar
